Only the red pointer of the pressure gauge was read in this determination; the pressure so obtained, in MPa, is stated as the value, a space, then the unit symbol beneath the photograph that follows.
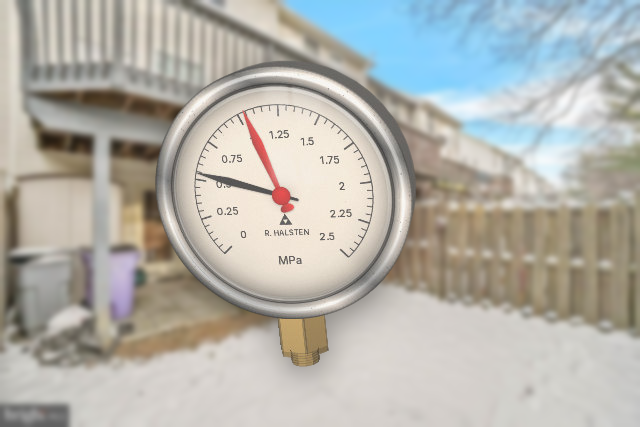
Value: 1.05 MPa
